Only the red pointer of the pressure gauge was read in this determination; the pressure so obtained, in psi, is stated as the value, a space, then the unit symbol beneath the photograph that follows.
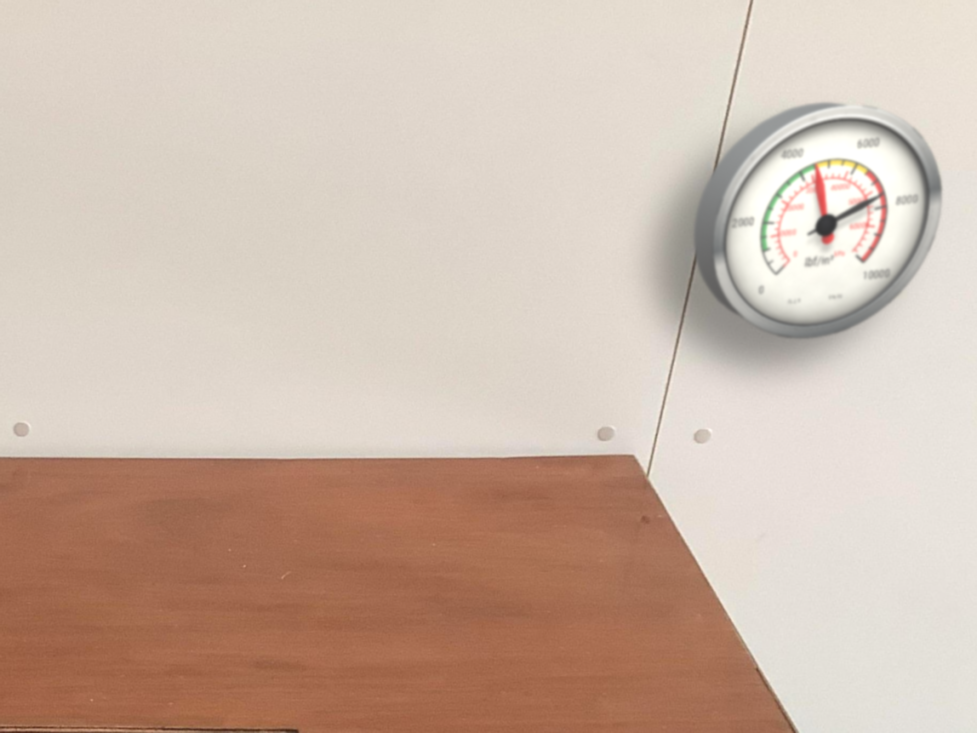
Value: 4500 psi
